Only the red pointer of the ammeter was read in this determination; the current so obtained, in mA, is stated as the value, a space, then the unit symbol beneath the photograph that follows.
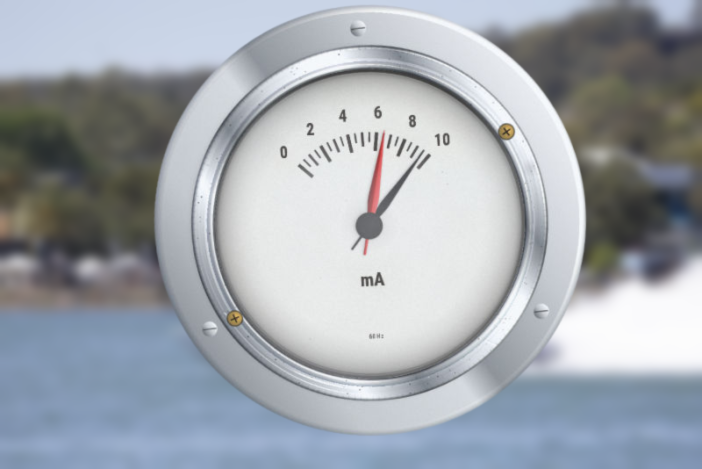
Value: 6.5 mA
